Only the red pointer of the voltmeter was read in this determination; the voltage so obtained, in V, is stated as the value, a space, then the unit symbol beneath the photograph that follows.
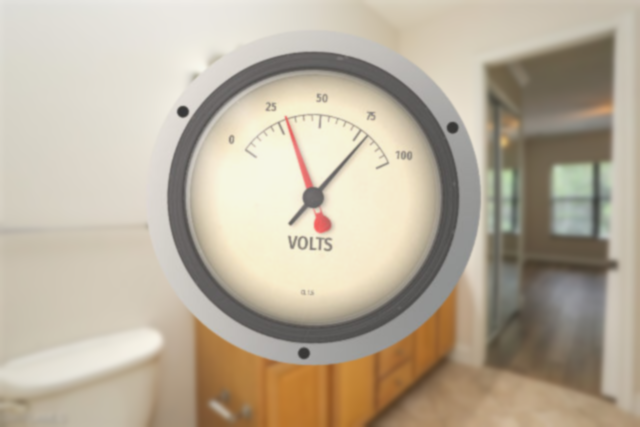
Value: 30 V
